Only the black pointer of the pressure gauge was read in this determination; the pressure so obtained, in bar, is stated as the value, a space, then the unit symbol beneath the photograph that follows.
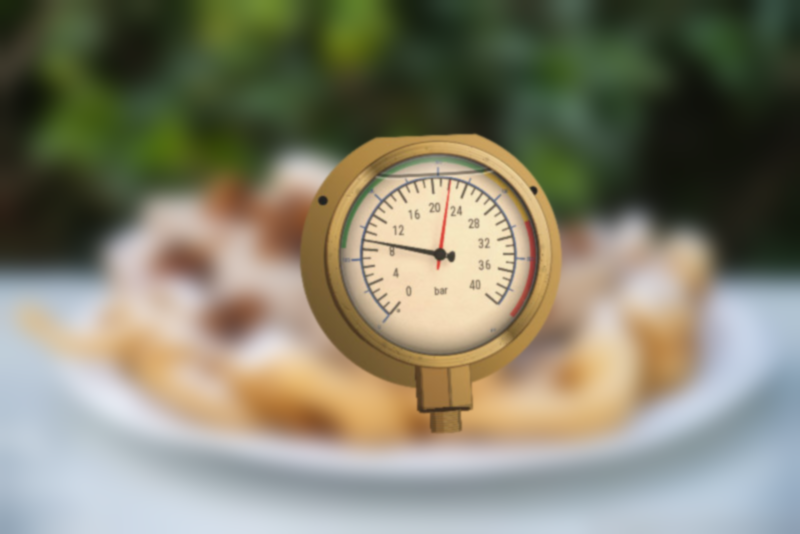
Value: 9 bar
